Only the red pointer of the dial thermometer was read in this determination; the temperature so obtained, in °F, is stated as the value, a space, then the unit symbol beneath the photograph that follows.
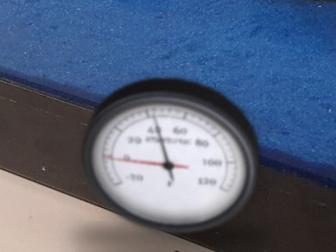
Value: 0 °F
